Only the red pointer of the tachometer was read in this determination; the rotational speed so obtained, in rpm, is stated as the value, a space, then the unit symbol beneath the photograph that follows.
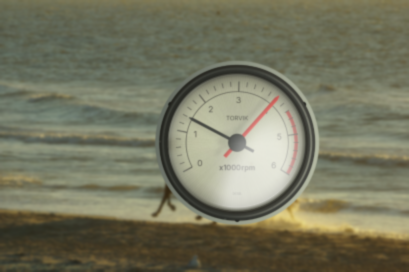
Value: 4000 rpm
